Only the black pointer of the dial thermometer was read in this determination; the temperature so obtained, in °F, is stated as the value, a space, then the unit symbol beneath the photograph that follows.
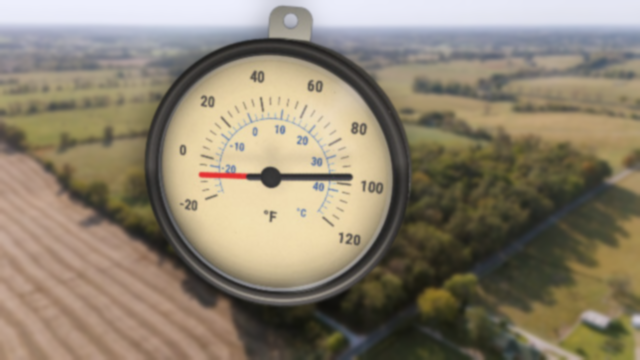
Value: 96 °F
